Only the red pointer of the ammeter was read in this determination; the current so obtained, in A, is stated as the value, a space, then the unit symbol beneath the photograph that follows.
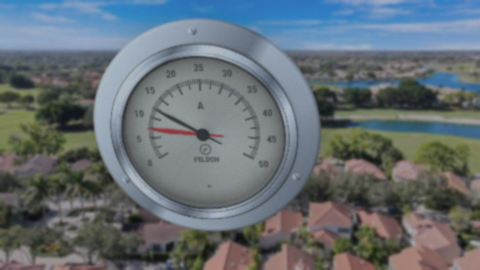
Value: 7.5 A
